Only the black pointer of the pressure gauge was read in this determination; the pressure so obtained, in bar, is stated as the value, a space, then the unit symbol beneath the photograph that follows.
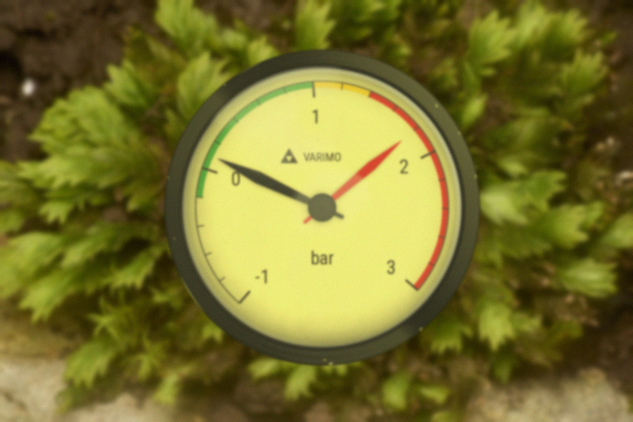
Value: 0.1 bar
